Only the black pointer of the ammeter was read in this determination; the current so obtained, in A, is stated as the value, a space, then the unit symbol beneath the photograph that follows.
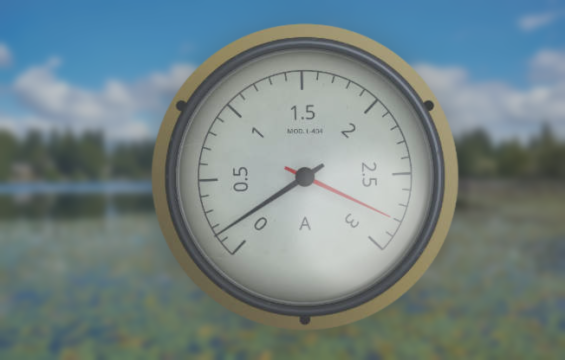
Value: 0.15 A
